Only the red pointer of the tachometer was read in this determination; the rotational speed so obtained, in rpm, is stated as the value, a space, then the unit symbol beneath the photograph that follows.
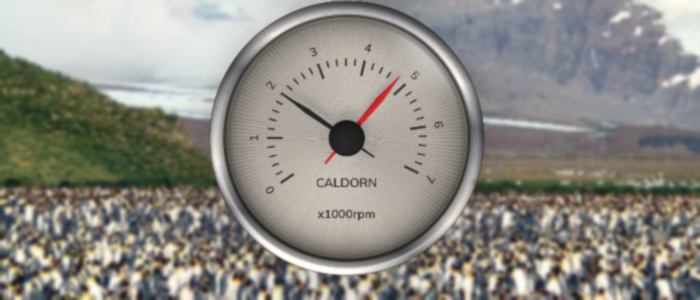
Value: 4800 rpm
